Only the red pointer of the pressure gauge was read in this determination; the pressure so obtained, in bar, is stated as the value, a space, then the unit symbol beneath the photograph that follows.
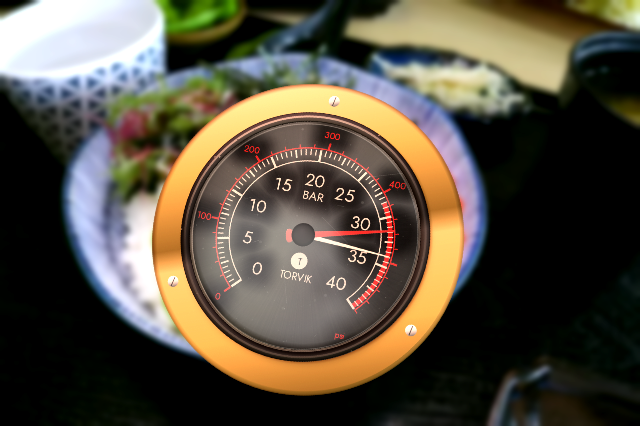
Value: 31.5 bar
